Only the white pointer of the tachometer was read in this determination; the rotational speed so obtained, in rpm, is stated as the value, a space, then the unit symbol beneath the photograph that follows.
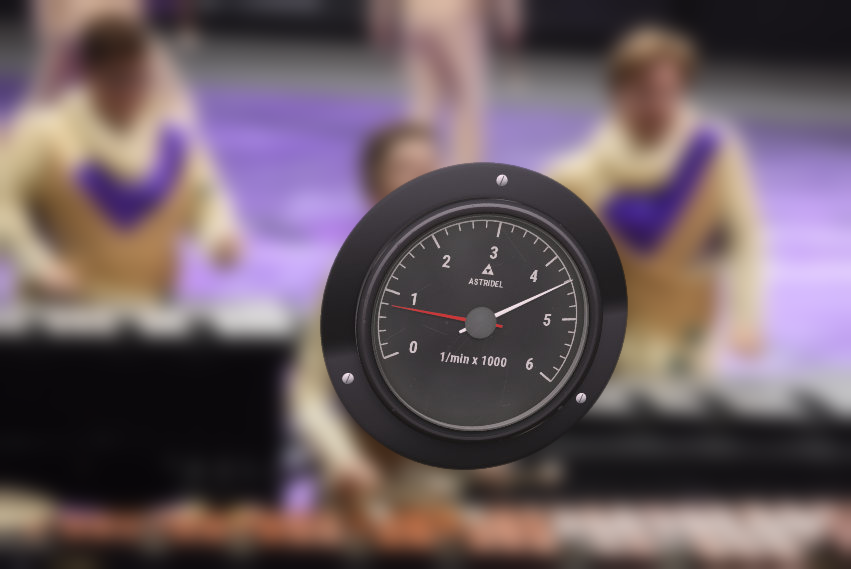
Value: 4400 rpm
